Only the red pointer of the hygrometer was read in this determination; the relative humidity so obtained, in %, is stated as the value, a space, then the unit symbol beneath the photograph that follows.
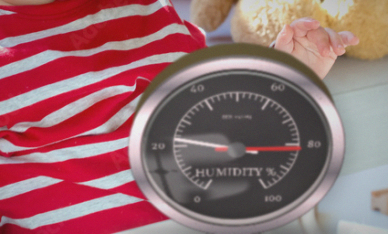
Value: 80 %
